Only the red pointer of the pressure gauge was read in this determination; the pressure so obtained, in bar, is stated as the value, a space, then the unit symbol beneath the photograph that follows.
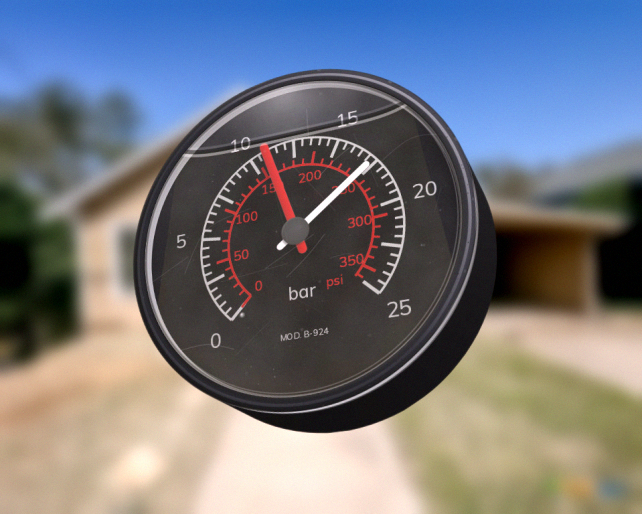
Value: 11 bar
